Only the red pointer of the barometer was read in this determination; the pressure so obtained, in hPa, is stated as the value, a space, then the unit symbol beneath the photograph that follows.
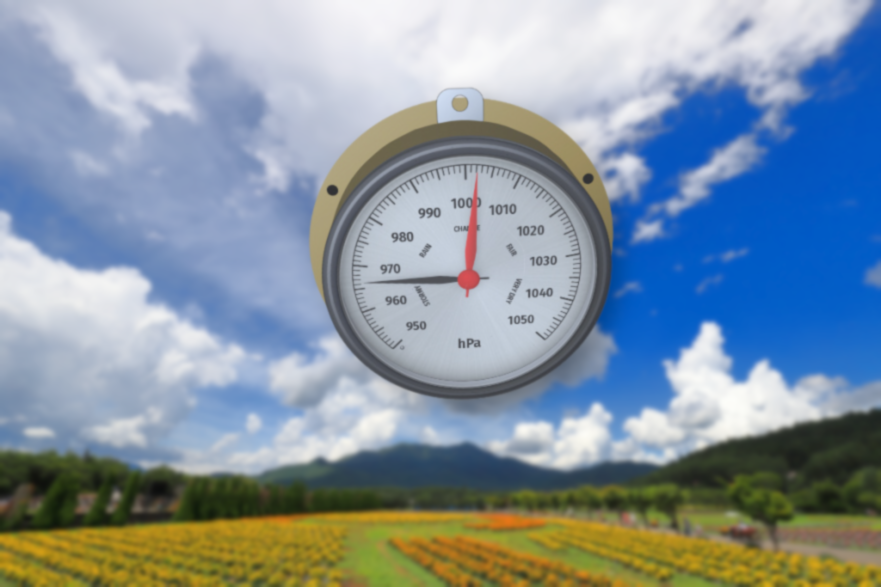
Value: 1002 hPa
